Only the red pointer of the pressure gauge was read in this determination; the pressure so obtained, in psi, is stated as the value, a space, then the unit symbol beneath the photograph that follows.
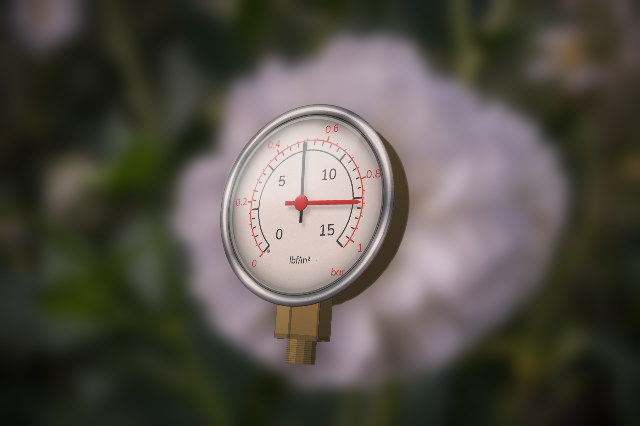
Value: 12.75 psi
